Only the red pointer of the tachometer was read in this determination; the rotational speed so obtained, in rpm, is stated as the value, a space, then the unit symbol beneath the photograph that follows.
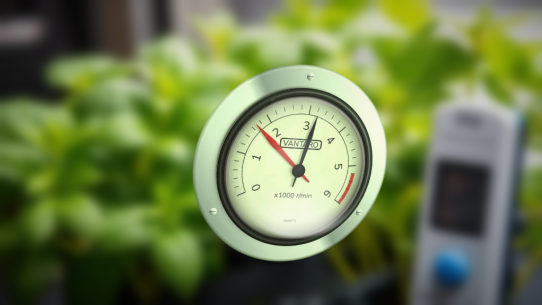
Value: 1700 rpm
